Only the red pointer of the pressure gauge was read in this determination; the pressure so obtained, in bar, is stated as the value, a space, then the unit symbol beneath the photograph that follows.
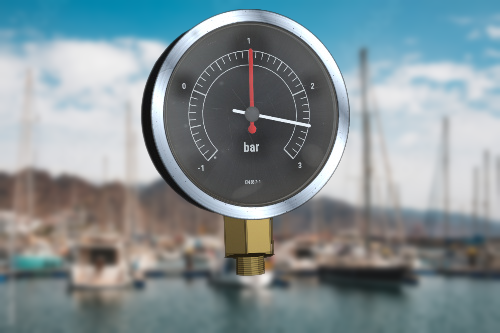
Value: 1 bar
